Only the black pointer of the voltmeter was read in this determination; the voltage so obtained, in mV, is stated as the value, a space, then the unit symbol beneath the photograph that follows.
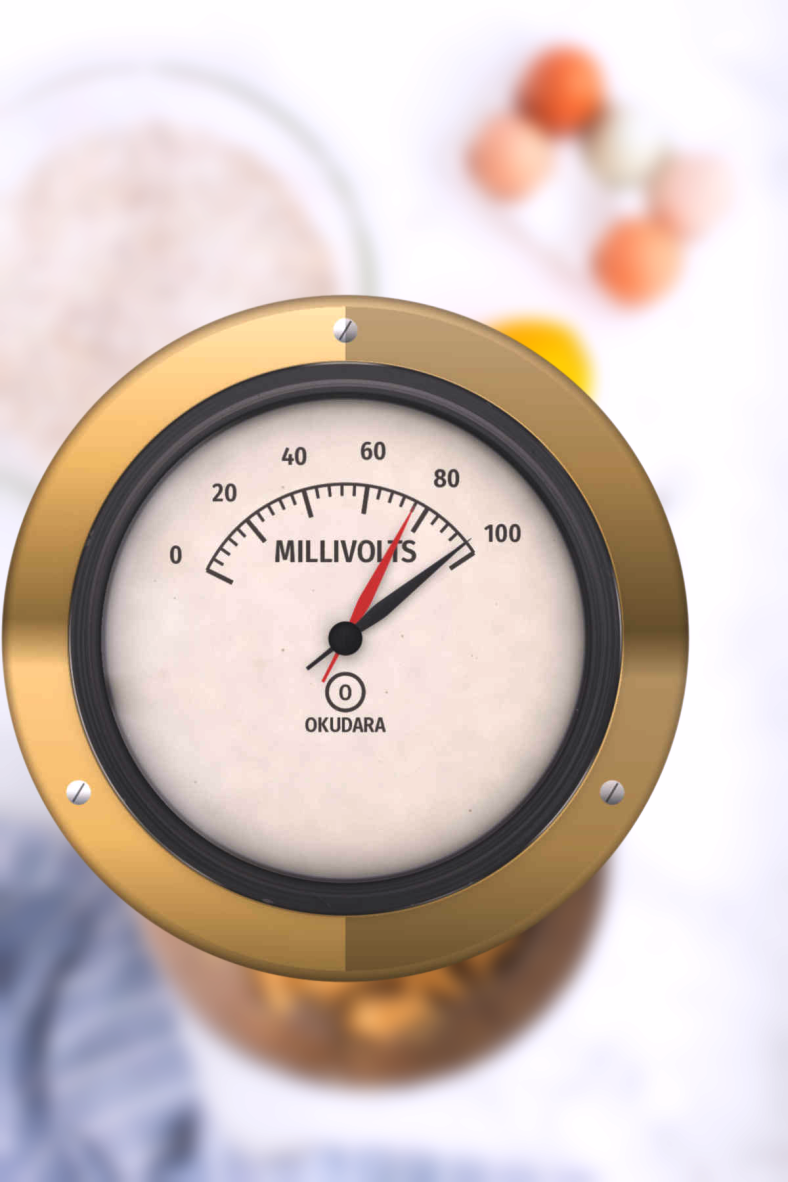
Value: 96 mV
